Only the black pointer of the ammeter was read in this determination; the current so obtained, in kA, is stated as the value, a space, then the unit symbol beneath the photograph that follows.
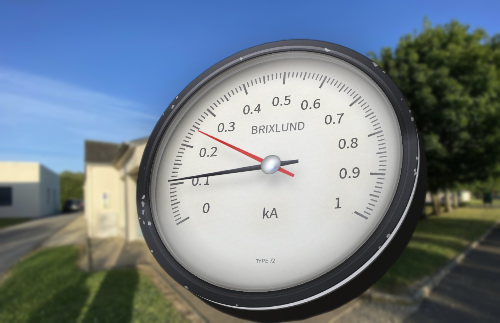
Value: 0.1 kA
